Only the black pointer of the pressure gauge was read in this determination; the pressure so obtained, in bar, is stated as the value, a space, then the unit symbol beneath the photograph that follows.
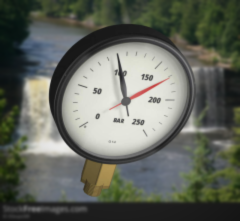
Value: 100 bar
